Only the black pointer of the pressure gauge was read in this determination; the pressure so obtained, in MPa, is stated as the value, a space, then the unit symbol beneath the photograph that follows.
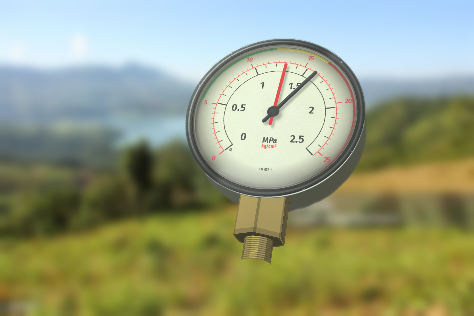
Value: 1.6 MPa
